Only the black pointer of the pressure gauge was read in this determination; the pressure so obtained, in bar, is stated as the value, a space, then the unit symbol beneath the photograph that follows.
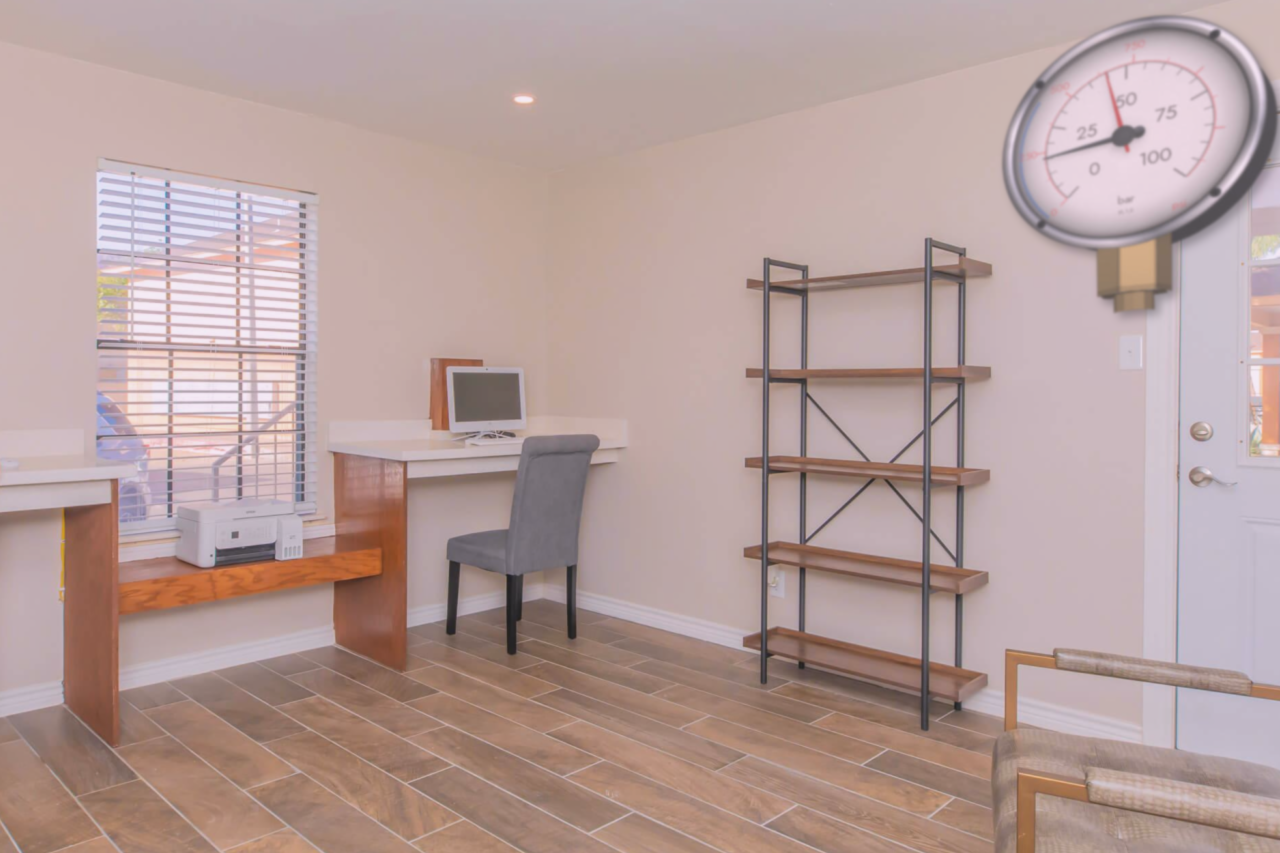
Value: 15 bar
